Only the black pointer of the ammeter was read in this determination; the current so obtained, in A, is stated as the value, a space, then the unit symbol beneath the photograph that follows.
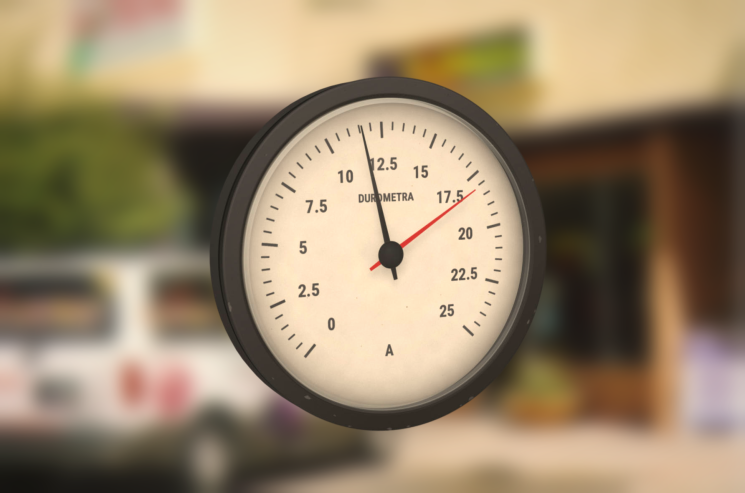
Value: 11.5 A
